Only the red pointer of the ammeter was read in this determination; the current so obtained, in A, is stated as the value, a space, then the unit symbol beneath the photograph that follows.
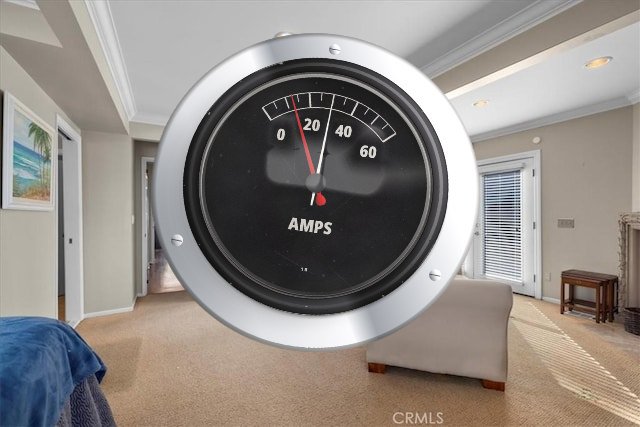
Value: 12.5 A
